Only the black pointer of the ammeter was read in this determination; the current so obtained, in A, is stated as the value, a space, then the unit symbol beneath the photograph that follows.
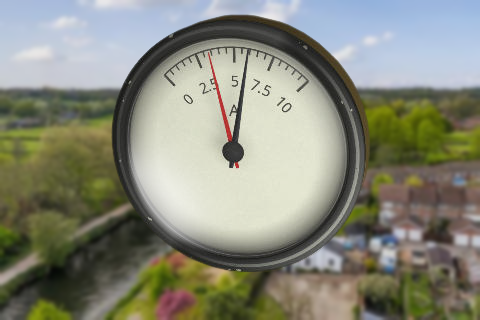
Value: 6 A
